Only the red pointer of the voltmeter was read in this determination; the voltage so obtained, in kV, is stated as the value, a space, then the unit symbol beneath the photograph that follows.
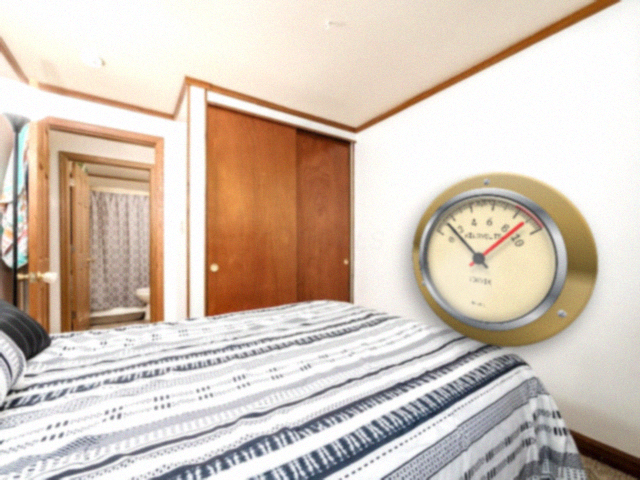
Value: 9 kV
